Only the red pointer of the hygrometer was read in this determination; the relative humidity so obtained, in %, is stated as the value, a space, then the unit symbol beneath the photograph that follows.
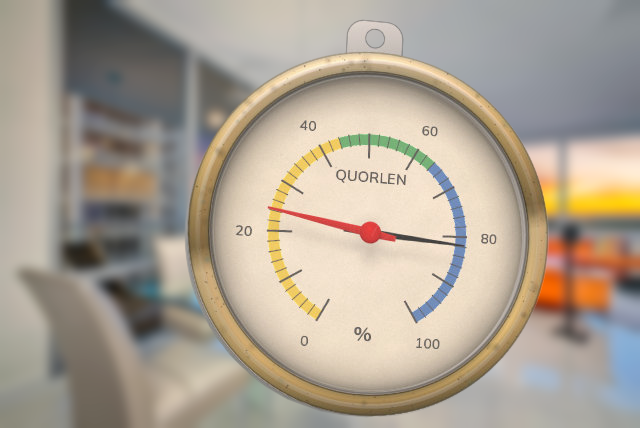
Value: 24 %
